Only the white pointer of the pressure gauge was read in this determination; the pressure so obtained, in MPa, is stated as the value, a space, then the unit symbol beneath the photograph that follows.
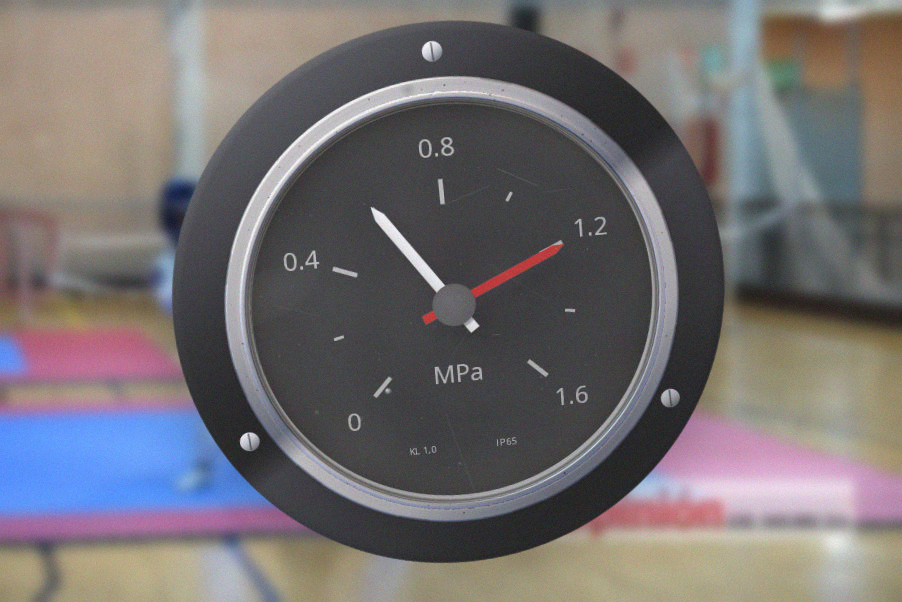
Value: 0.6 MPa
